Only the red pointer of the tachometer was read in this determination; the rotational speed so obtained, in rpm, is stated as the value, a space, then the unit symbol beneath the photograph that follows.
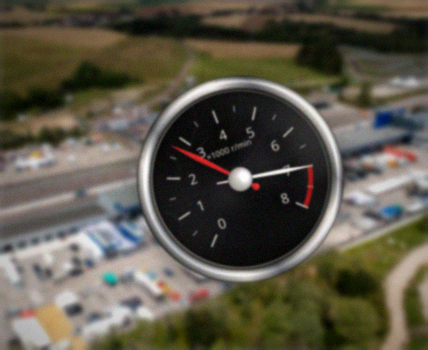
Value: 2750 rpm
